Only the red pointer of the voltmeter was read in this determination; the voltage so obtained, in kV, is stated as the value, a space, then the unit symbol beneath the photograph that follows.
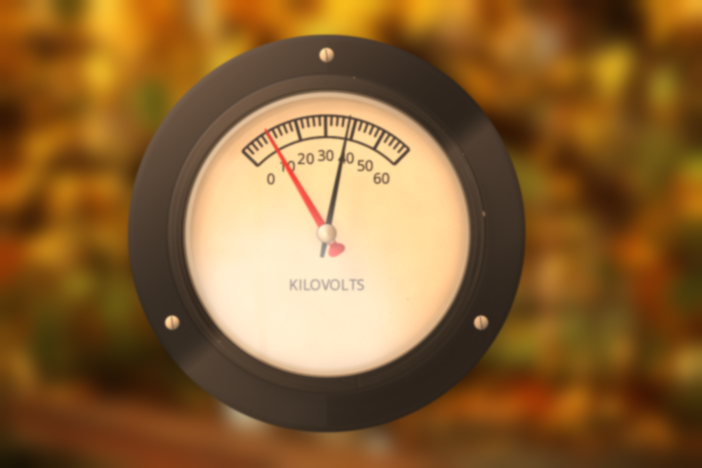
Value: 10 kV
